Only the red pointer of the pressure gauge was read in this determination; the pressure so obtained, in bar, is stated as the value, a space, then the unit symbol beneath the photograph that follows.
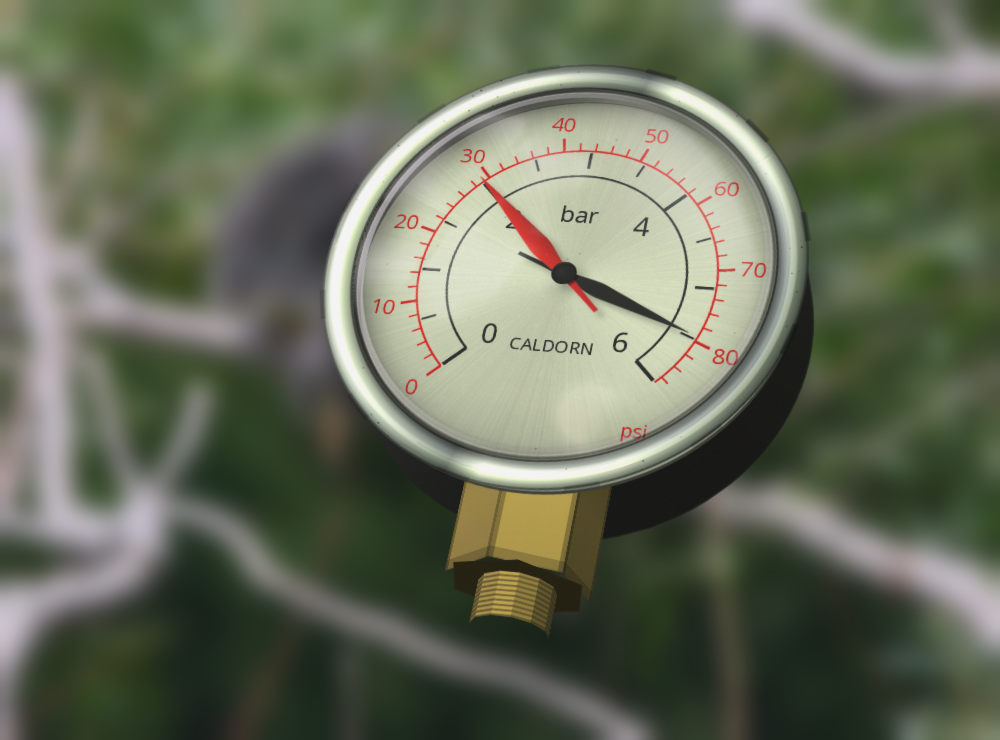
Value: 2 bar
